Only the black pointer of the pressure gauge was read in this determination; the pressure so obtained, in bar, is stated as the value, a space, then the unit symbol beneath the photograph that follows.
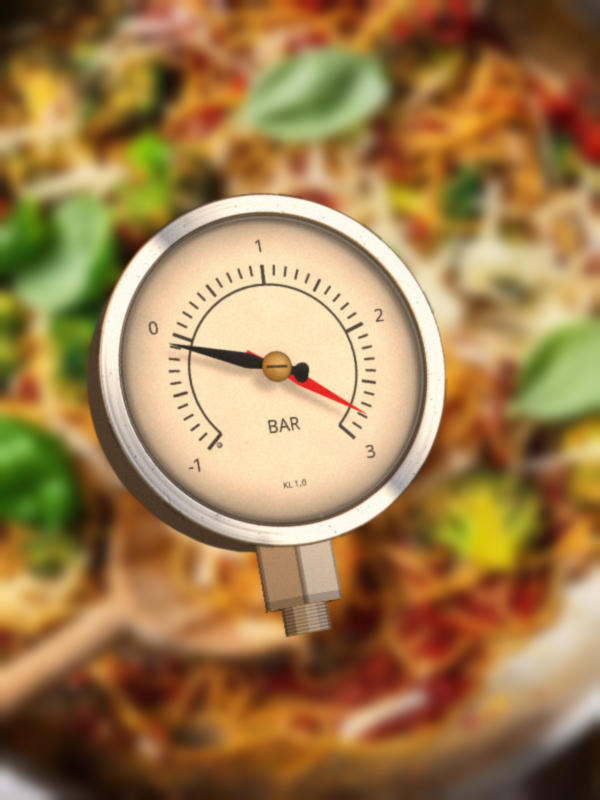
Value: -0.1 bar
